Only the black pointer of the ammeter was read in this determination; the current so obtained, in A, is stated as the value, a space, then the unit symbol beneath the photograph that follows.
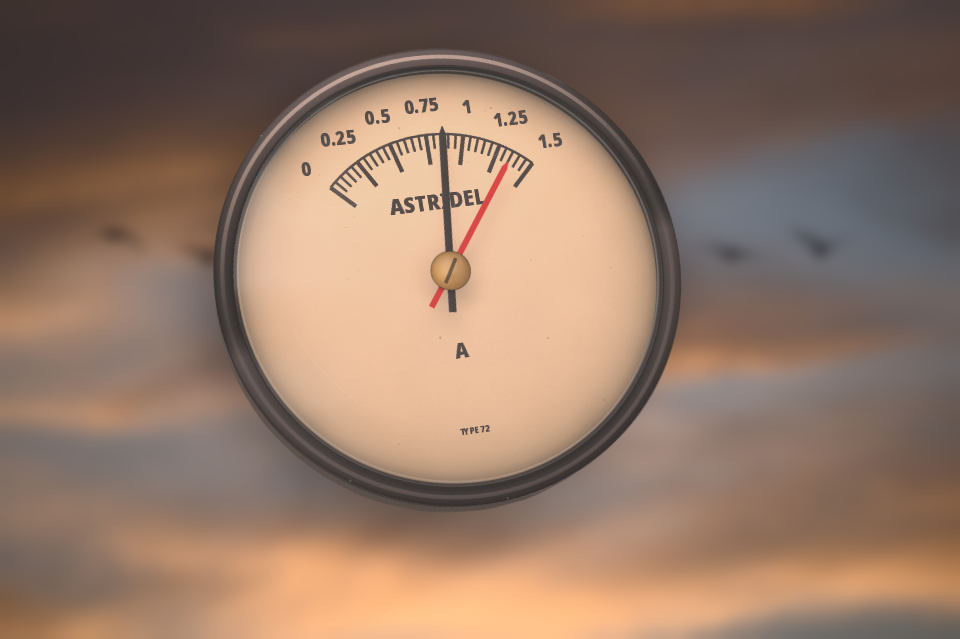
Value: 0.85 A
